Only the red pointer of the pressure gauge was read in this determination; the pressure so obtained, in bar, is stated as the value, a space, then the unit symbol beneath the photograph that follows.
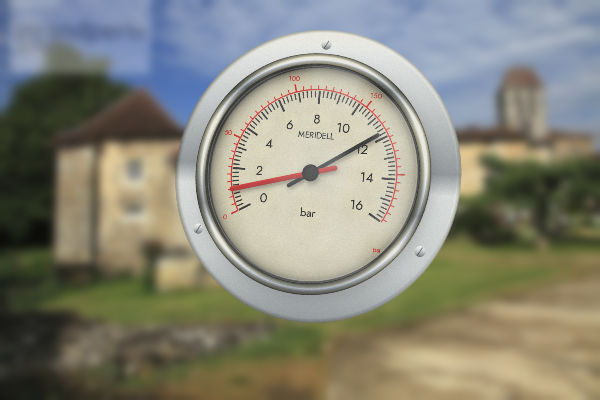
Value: 1 bar
